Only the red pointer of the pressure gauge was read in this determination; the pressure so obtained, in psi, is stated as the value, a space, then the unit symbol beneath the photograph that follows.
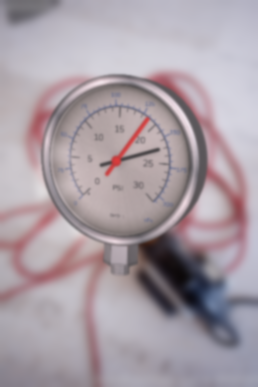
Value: 19 psi
